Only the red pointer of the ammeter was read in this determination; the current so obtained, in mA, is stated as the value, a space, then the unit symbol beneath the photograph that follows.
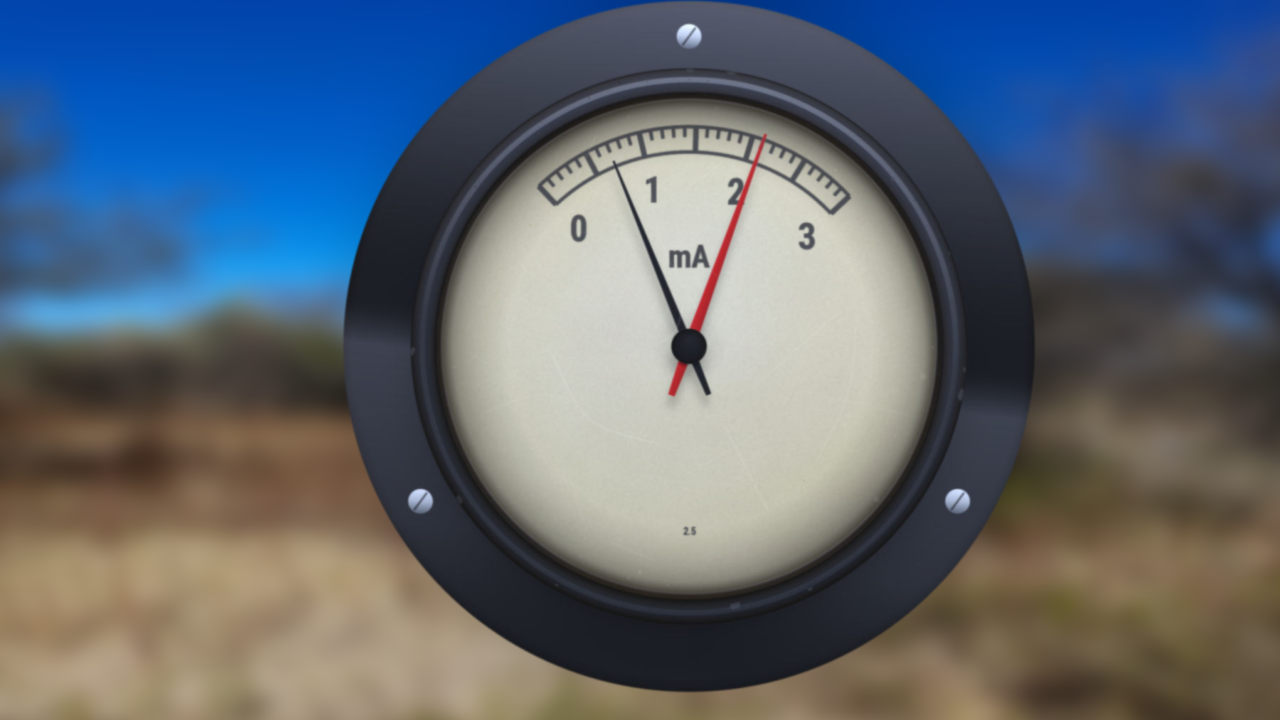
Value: 2.1 mA
